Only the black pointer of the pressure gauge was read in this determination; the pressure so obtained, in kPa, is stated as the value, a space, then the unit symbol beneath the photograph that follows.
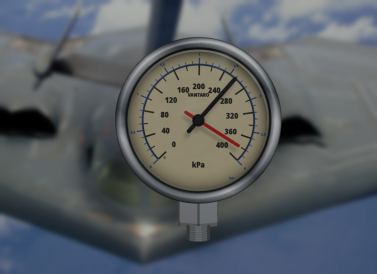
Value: 260 kPa
